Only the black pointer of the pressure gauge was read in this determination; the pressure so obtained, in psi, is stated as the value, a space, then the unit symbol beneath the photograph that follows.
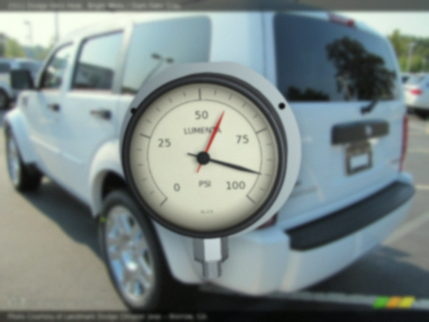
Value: 90 psi
